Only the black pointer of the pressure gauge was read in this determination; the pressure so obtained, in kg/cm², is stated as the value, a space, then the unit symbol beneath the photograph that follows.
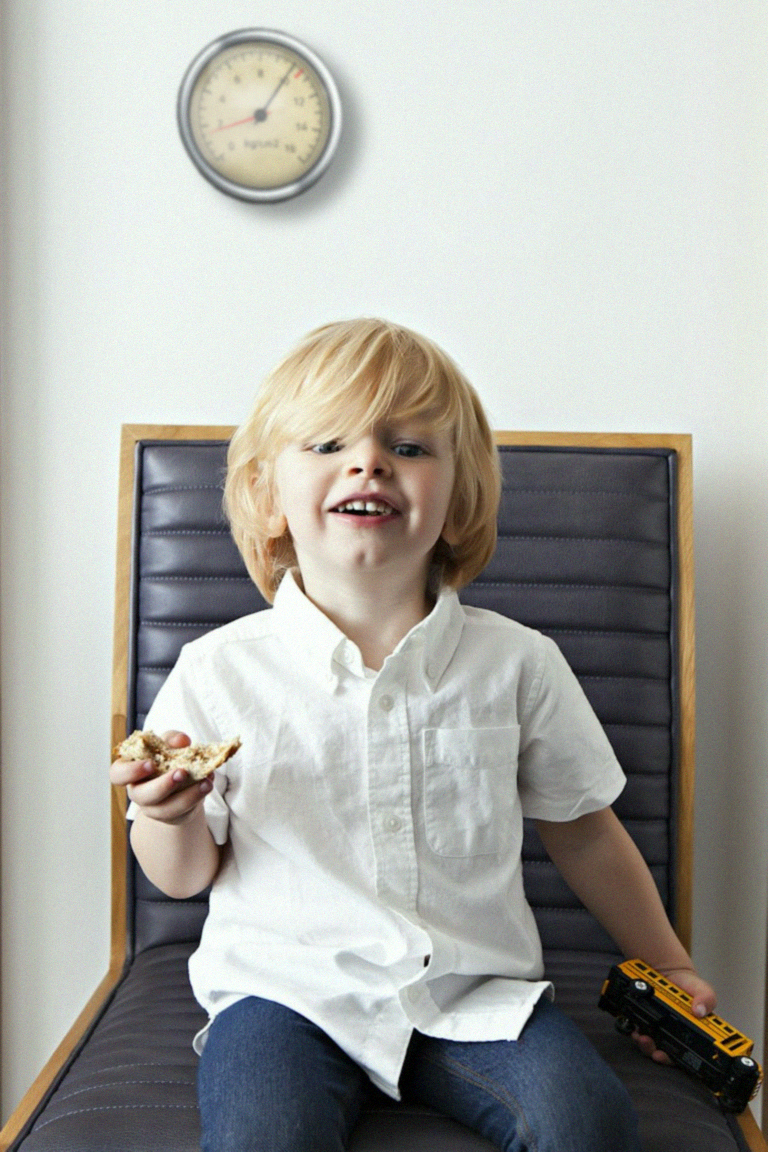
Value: 10 kg/cm²
